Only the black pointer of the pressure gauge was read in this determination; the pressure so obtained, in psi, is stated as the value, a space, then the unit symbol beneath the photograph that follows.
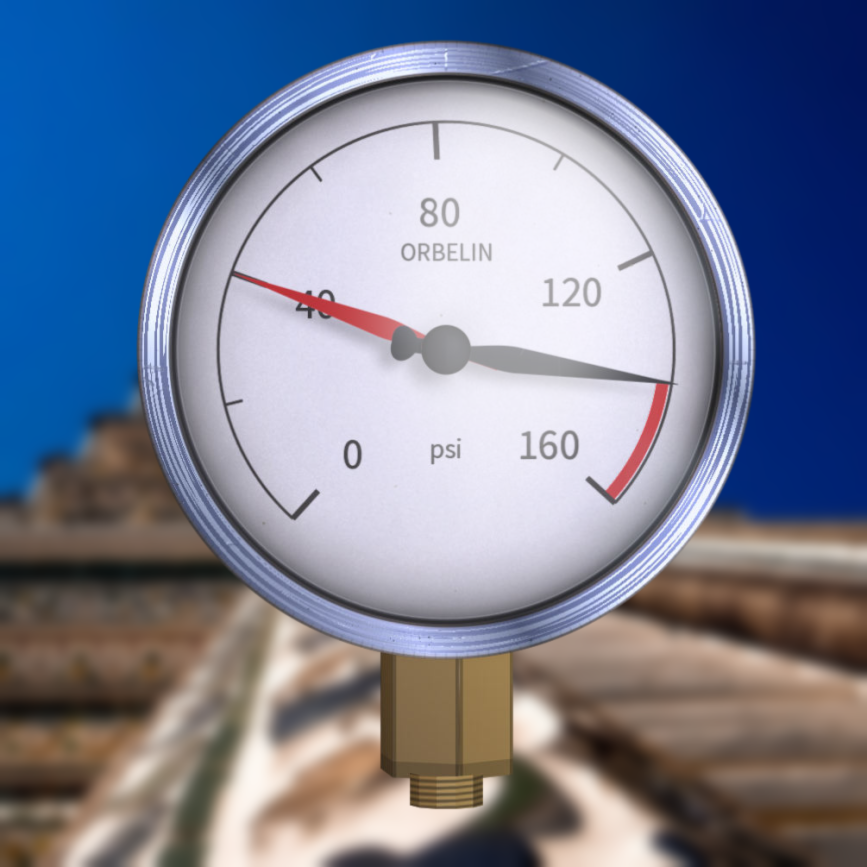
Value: 140 psi
